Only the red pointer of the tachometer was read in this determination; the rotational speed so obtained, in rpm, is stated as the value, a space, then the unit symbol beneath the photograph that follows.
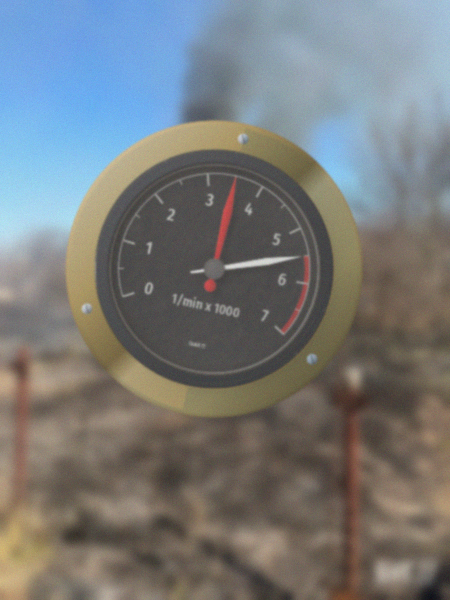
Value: 3500 rpm
